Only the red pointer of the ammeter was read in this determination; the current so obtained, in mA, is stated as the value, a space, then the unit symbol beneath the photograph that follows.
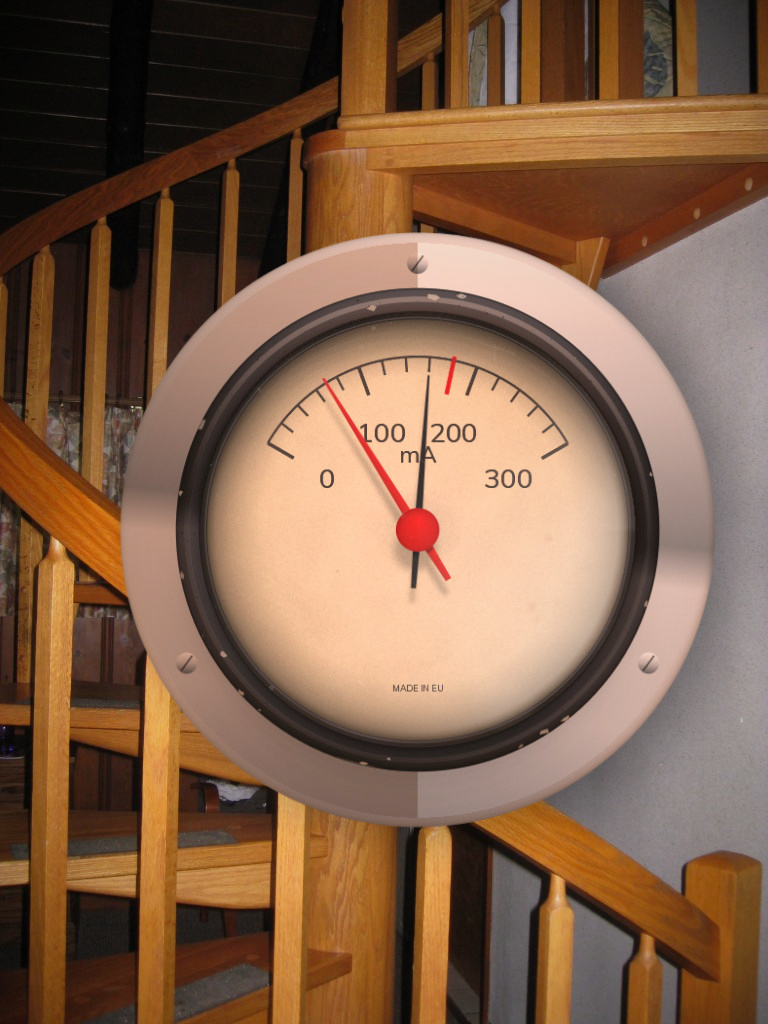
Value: 70 mA
